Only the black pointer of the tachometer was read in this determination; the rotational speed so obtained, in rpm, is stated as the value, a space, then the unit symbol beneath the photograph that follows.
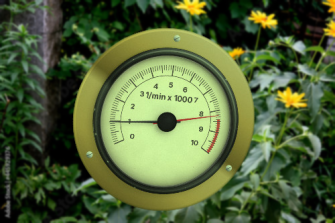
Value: 1000 rpm
